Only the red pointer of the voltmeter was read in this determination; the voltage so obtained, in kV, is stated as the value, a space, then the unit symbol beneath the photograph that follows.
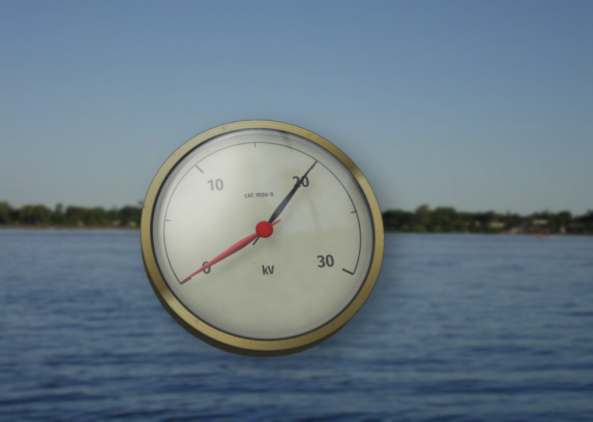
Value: 0 kV
